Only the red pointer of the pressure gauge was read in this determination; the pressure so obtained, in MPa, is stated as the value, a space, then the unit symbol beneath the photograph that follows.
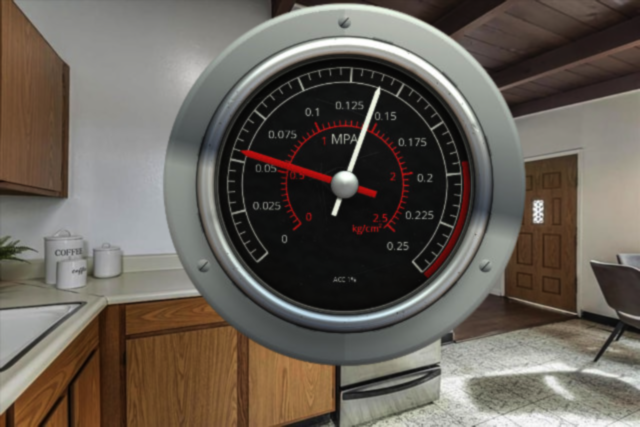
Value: 0.055 MPa
